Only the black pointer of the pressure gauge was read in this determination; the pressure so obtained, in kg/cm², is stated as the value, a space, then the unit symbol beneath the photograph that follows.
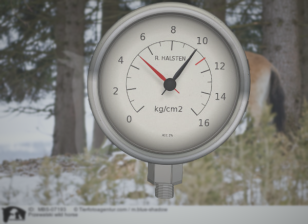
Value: 10 kg/cm²
